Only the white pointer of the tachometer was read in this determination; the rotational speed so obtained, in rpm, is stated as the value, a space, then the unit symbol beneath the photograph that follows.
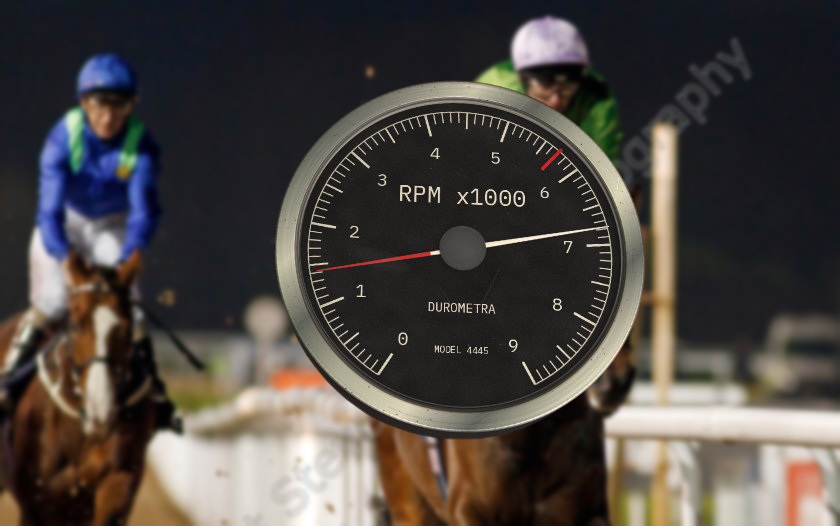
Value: 6800 rpm
